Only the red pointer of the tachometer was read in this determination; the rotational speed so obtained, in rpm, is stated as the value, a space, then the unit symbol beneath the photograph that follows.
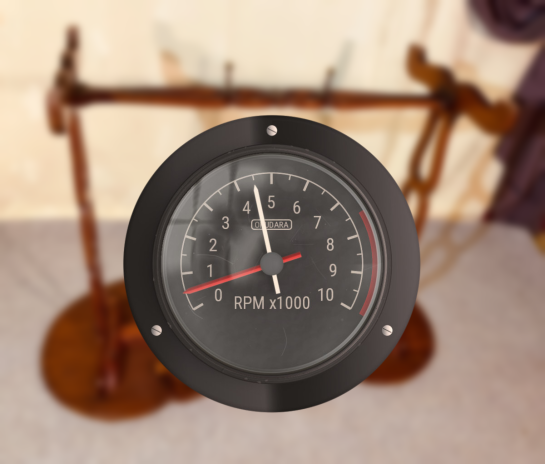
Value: 500 rpm
